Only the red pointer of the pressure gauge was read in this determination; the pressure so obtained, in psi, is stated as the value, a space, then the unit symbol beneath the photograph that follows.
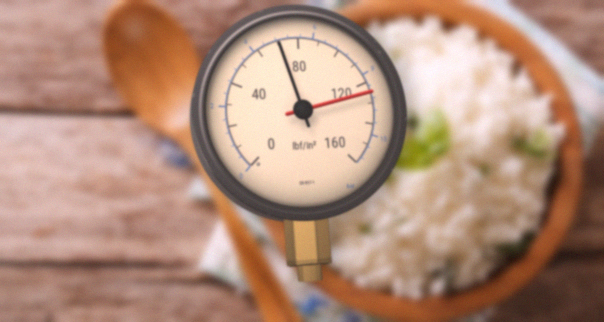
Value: 125 psi
